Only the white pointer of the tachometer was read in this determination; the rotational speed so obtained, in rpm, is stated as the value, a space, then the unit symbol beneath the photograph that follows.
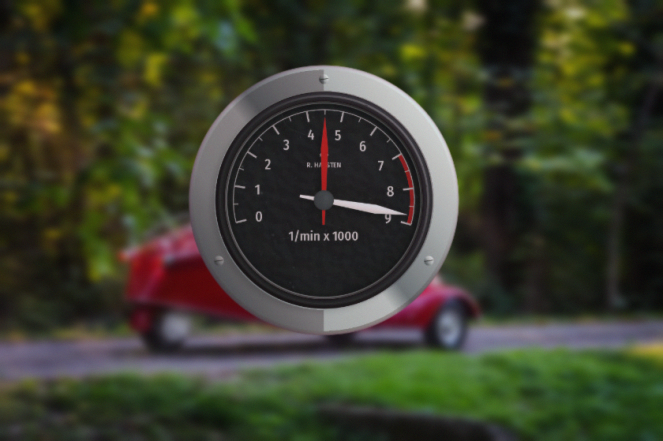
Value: 8750 rpm
